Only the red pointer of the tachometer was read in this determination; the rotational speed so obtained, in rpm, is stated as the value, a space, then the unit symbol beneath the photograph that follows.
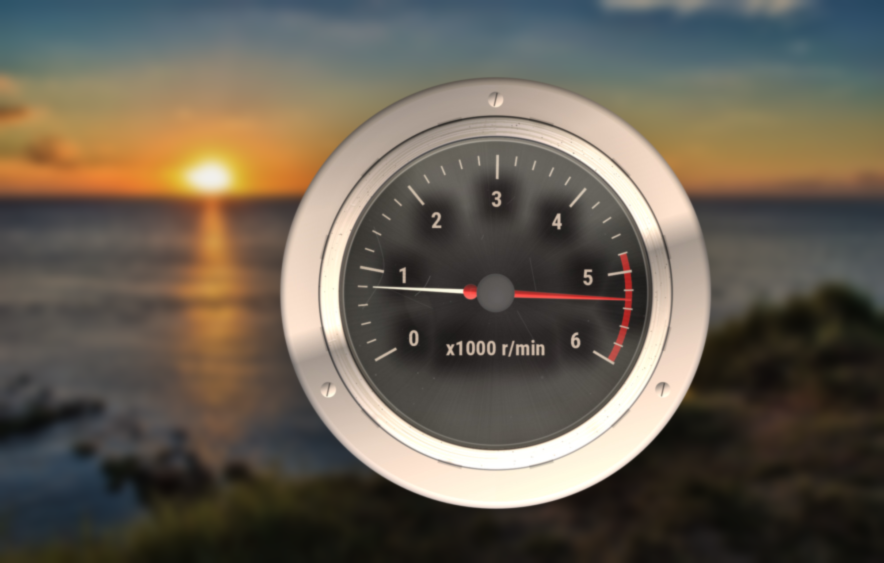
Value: 5300 rpm
